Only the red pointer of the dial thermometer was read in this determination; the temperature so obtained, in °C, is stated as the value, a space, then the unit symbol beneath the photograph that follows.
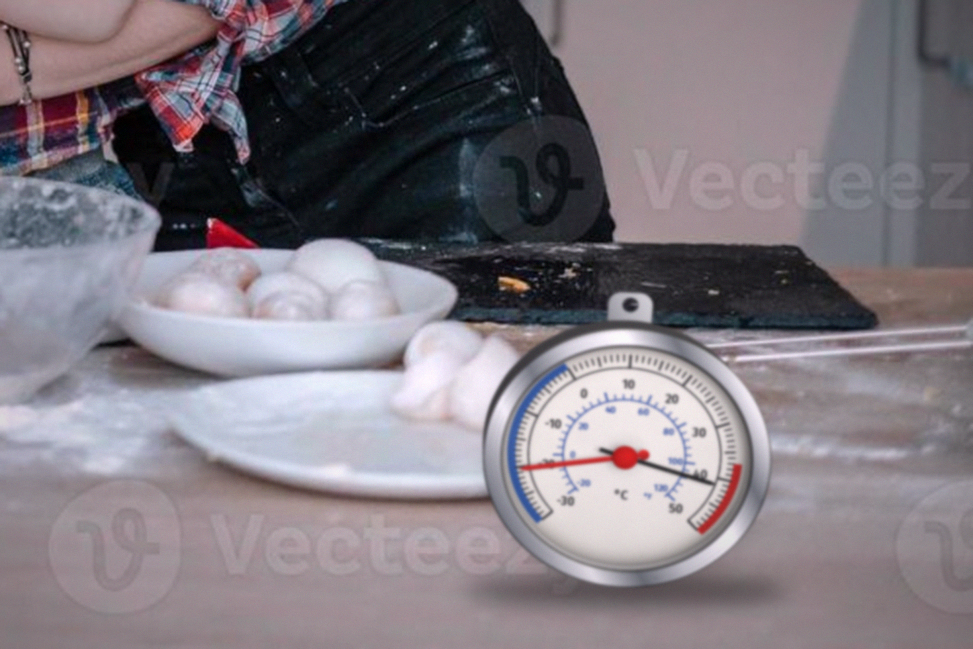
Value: -20 °C
